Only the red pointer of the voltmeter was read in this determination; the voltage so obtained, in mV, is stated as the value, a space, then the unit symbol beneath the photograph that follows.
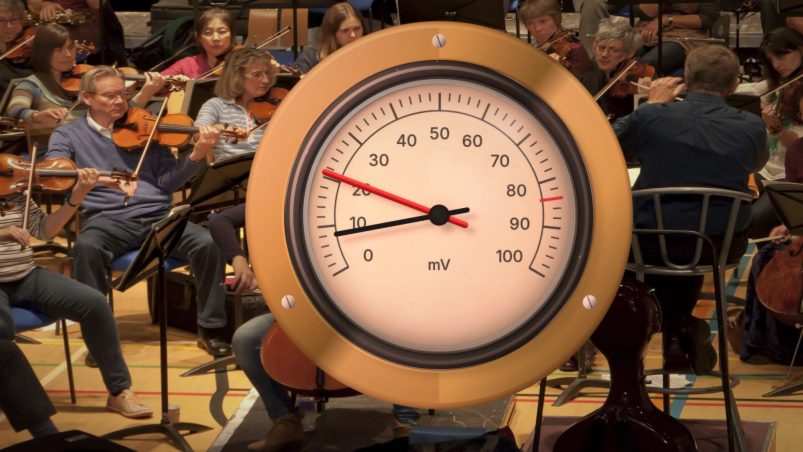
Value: 21 mV
